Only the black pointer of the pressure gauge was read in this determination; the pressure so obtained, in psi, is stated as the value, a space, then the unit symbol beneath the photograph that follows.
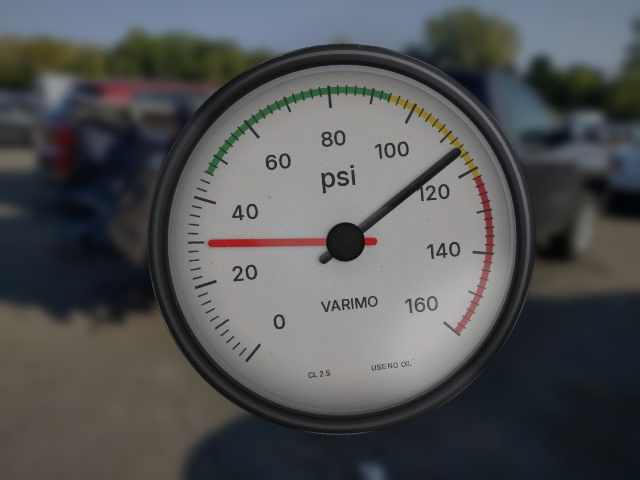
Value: 114 psi
